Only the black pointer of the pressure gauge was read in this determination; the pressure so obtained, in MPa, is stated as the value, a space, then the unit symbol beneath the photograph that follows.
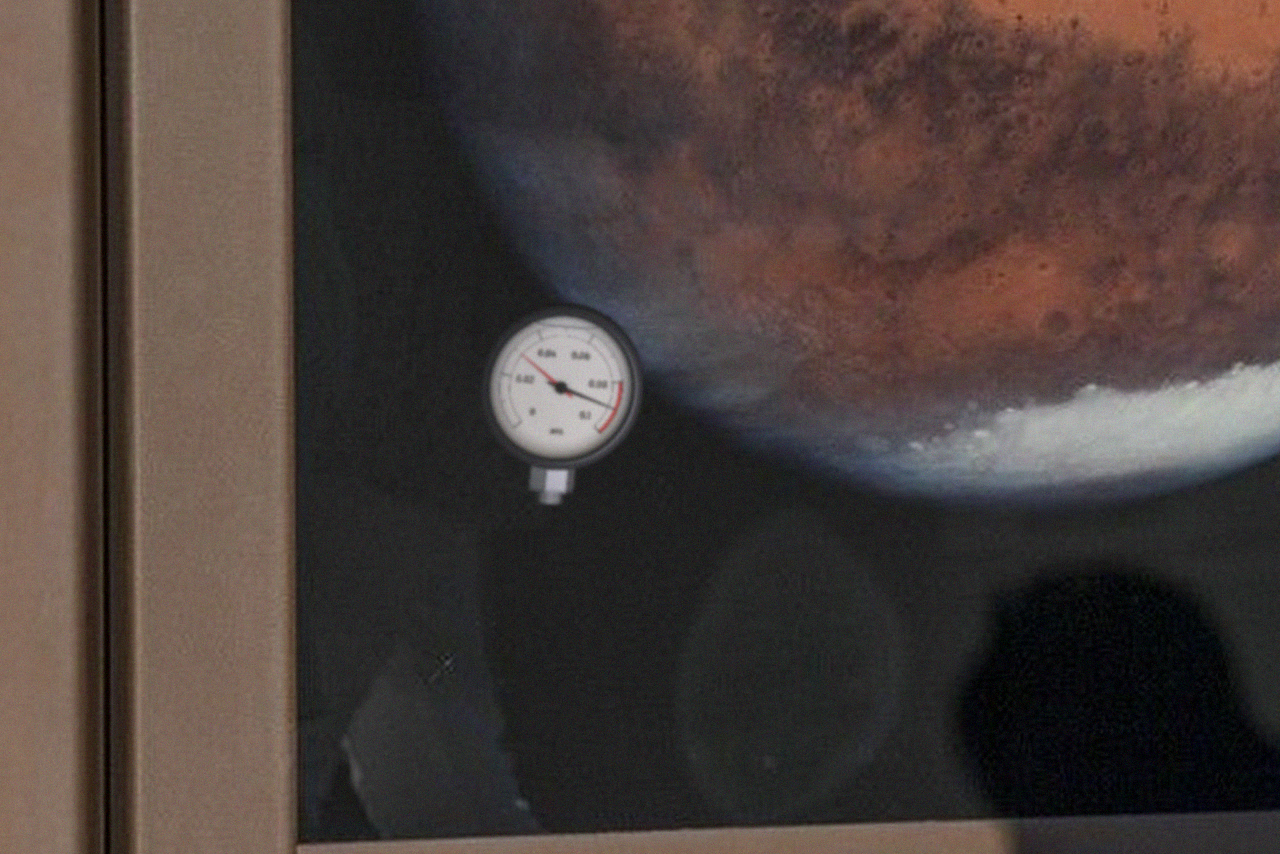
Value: 0.09 MPa
